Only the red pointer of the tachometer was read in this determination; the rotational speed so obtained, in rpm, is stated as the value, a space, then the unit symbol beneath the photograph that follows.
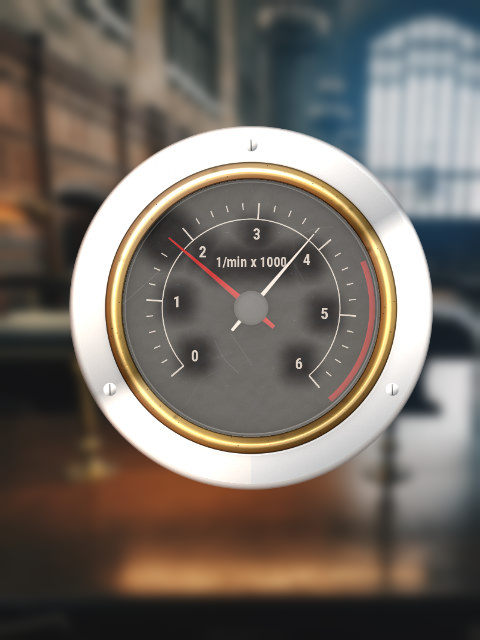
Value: 1800 rpm
